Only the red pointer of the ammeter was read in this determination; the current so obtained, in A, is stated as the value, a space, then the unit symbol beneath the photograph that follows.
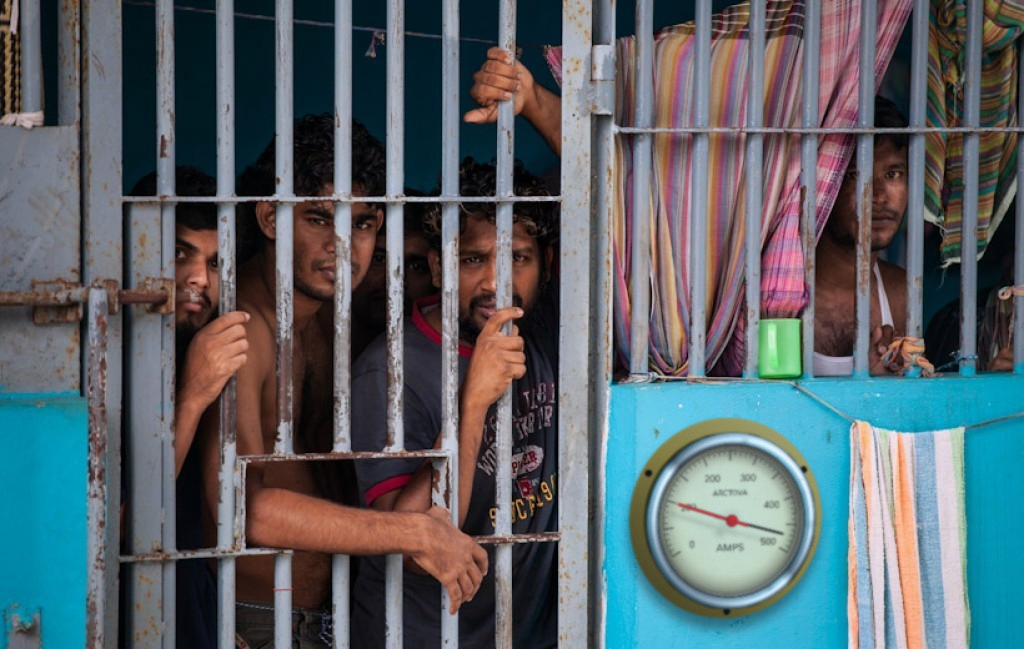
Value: 100 A
